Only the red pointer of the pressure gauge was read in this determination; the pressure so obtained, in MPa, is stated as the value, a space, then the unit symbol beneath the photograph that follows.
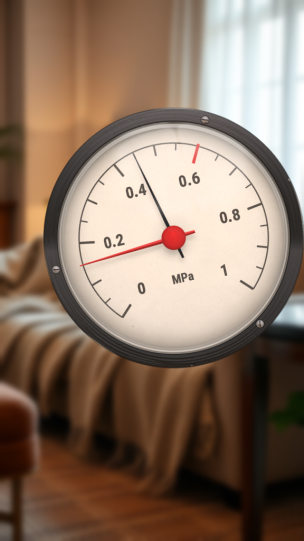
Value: 0.15 MPa
